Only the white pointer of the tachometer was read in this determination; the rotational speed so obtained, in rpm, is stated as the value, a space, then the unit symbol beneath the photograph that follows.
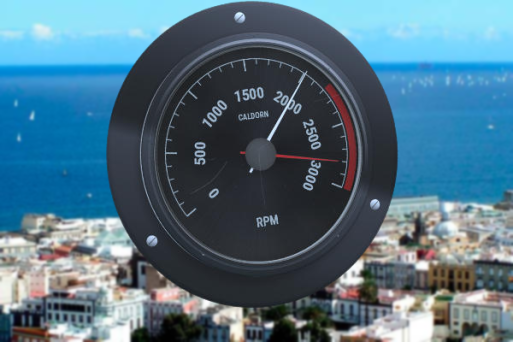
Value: 2000 rpm
